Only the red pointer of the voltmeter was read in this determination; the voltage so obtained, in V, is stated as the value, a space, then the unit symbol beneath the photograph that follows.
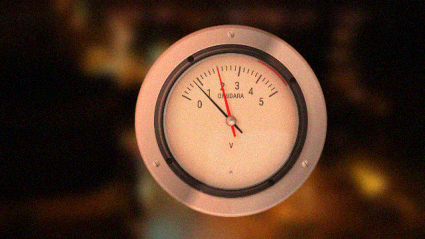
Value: 2 V
